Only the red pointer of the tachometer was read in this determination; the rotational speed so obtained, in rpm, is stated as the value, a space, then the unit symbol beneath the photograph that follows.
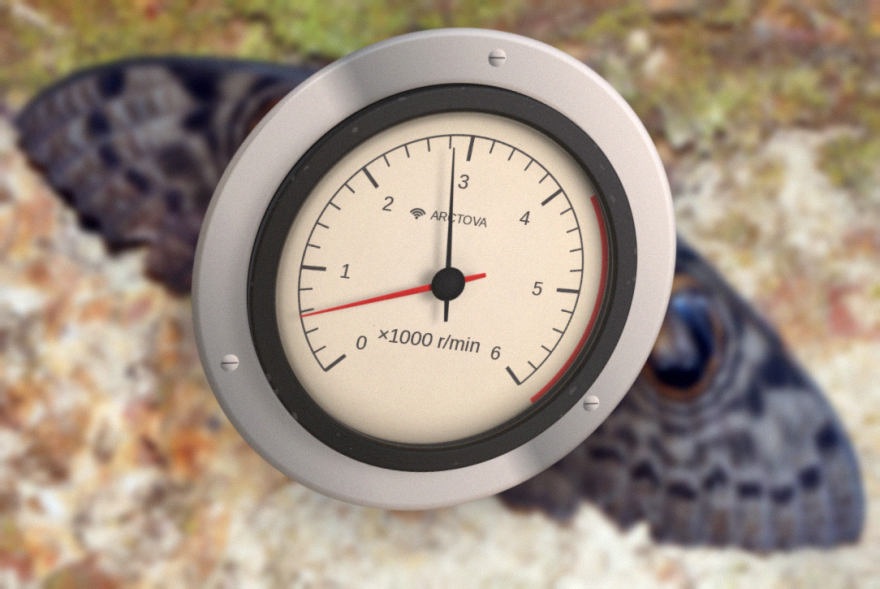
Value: 600 rpm
